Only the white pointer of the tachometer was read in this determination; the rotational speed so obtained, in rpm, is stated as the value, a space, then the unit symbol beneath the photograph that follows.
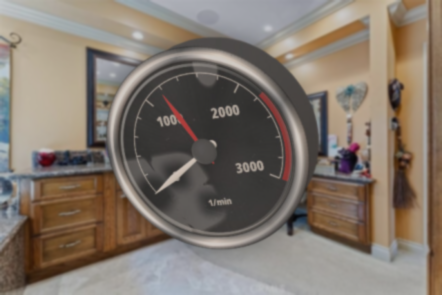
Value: 0 rpm
